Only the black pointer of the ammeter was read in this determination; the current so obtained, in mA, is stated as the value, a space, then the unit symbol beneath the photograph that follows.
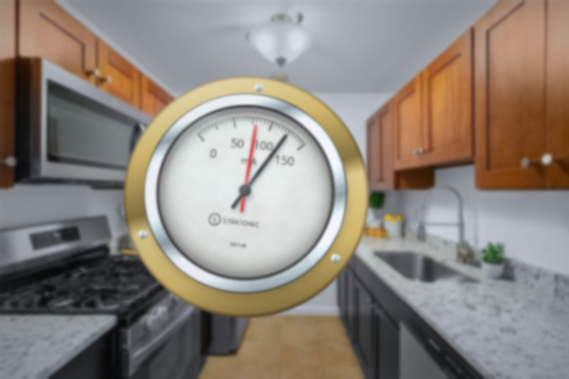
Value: 125 mA
